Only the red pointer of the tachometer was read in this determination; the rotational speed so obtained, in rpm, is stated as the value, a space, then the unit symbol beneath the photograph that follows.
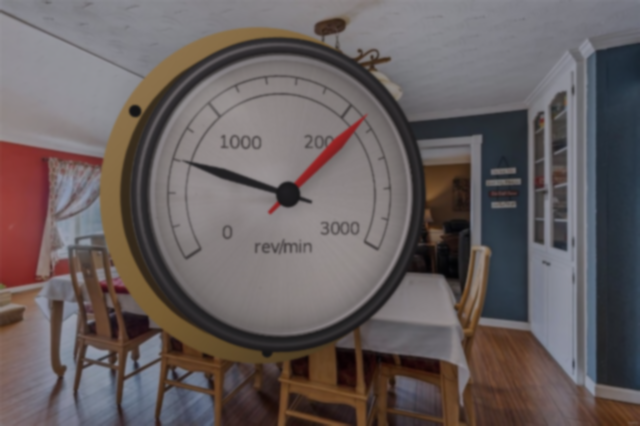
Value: 2100 rpm
